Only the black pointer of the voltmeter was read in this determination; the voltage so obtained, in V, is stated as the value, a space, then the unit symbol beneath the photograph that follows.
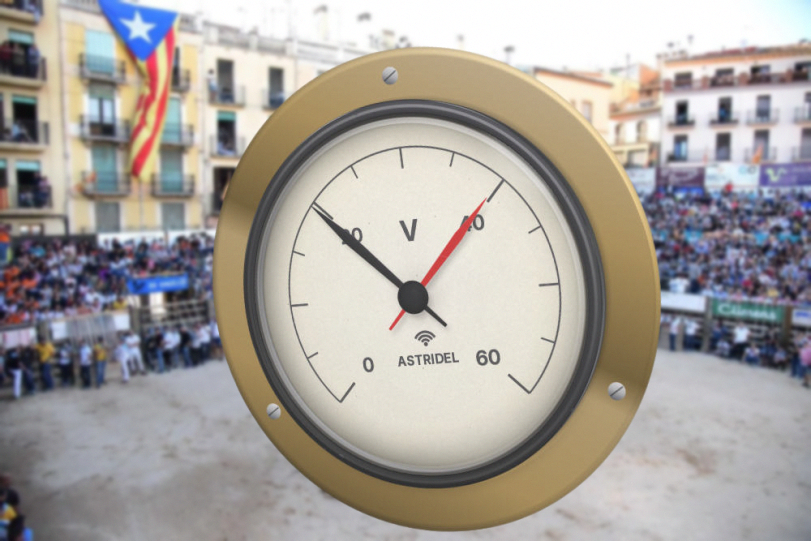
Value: 20 V
